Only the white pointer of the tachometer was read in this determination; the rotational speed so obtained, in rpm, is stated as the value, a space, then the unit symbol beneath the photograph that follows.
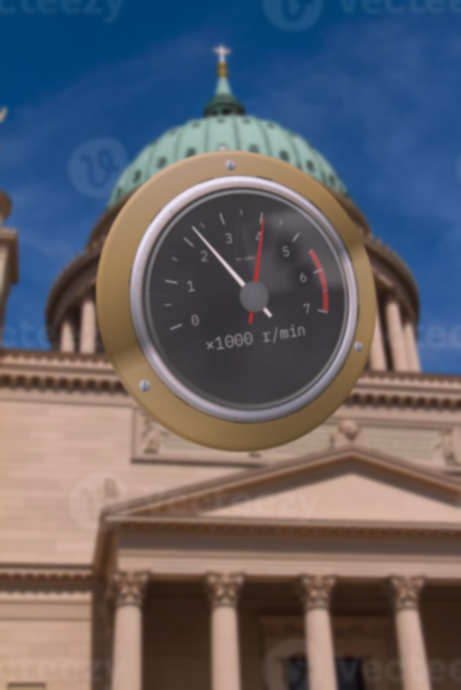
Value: 2250 rpm
